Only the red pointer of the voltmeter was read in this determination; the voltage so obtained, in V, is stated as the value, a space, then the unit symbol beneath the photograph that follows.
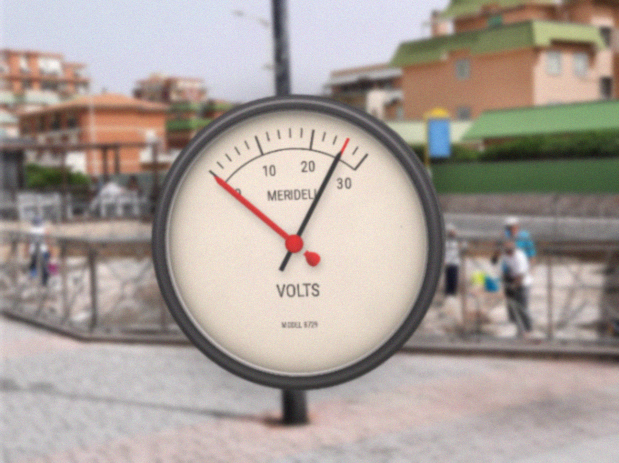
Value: 0 V
